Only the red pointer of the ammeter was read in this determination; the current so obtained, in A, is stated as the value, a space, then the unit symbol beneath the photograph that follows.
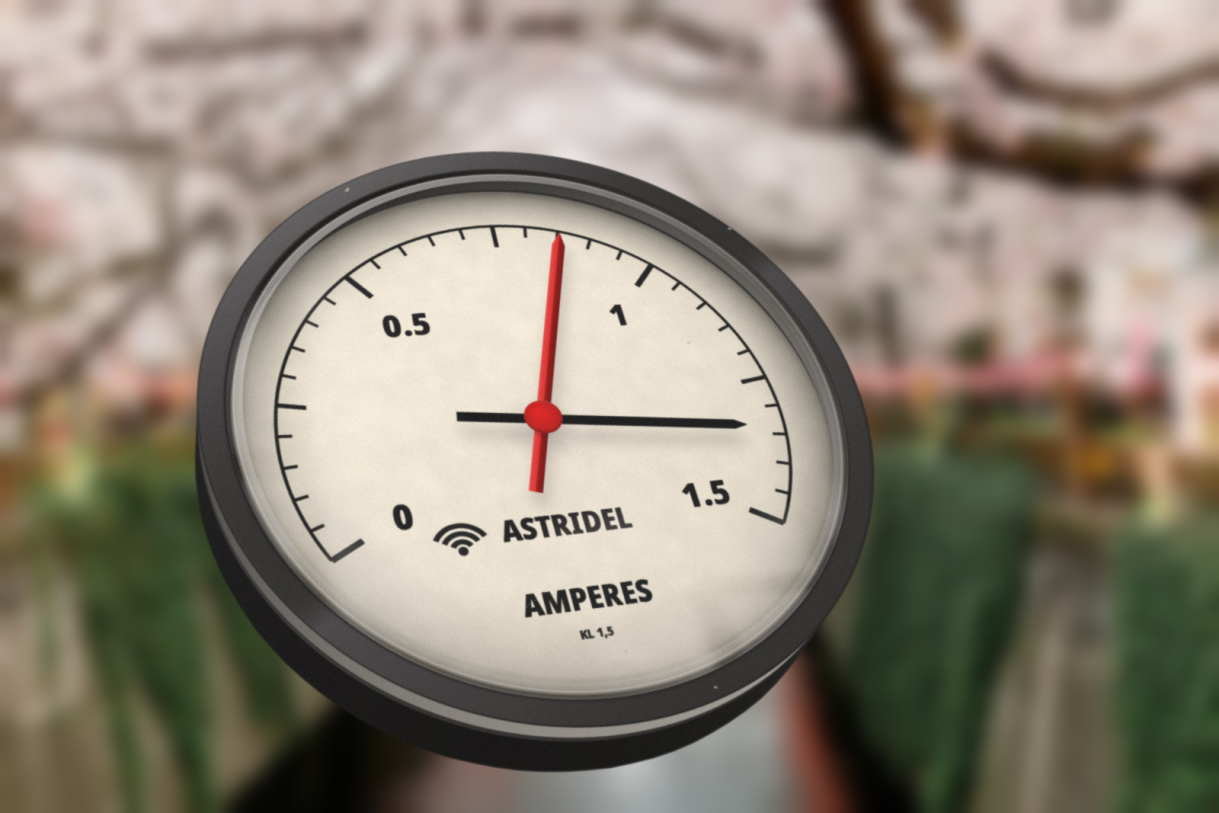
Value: 0.85 A
